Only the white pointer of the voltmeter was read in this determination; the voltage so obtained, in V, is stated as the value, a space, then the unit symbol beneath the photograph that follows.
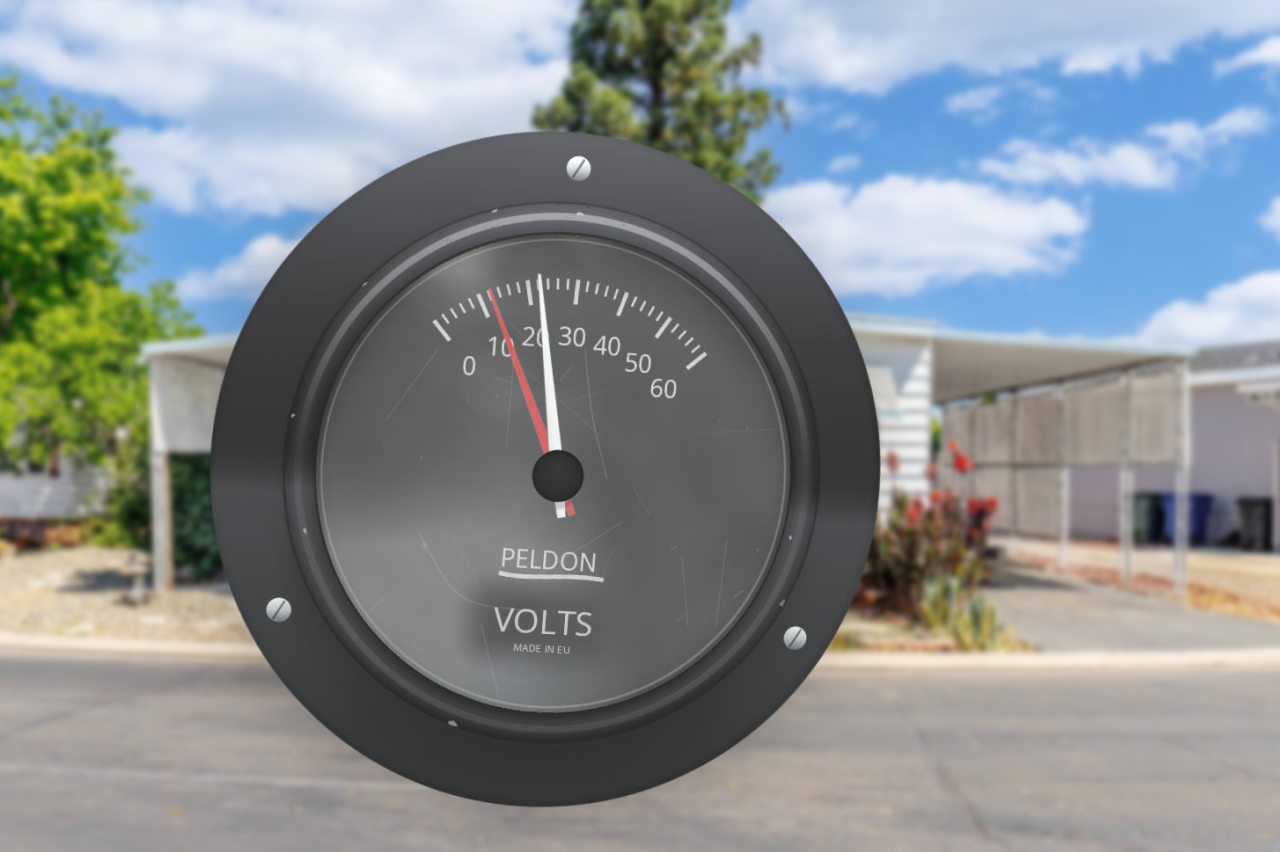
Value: 22 V
